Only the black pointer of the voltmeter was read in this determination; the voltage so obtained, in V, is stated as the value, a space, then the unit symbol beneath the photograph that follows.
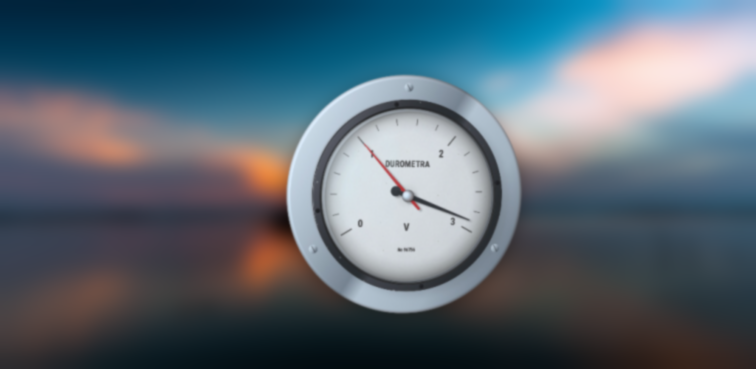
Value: 2.9 V
